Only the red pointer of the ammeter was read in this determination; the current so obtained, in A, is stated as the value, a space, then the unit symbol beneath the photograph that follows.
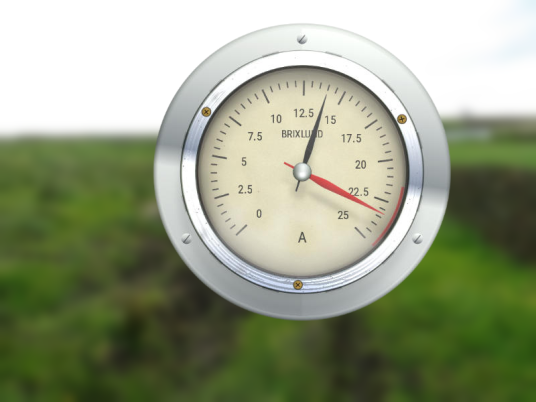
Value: 23.25 A
